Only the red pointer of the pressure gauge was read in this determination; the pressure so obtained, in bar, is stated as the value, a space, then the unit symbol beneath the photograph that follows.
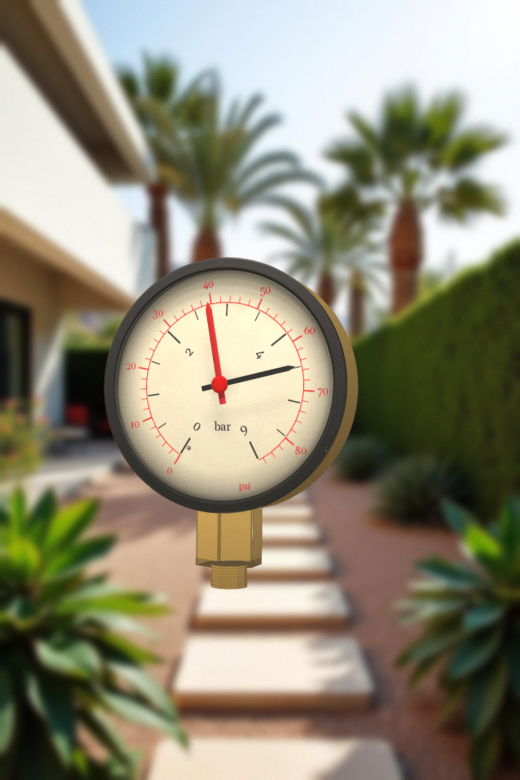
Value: 2.75 bar
